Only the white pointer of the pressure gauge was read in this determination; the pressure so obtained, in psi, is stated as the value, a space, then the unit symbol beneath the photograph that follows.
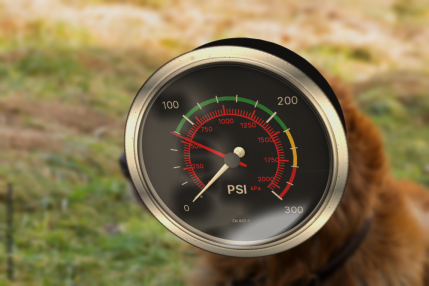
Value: 0 psi
